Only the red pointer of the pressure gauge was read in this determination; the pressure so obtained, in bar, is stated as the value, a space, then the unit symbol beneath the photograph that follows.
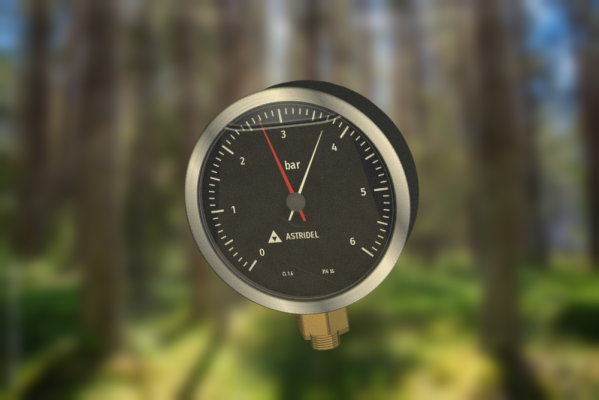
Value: 2.7 bar
